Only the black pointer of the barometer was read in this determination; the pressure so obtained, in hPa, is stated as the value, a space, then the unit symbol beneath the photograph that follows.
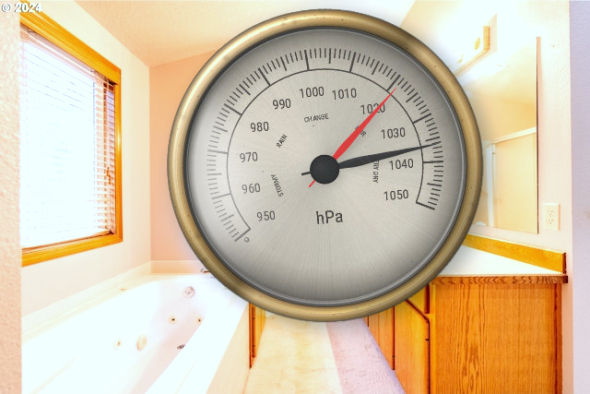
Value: 1036 hPa
